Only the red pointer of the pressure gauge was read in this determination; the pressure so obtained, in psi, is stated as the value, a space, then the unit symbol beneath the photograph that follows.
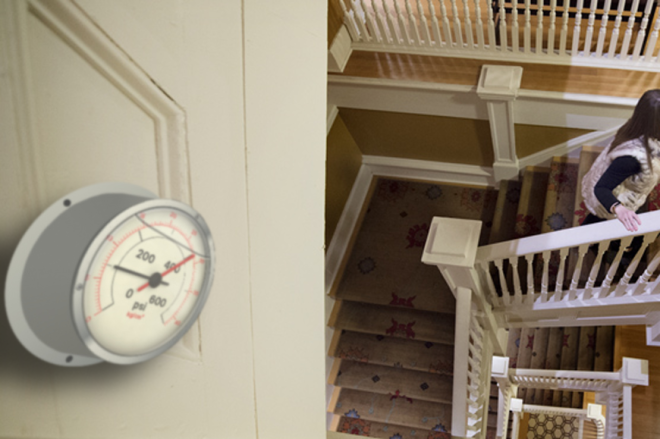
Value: 400 psi
